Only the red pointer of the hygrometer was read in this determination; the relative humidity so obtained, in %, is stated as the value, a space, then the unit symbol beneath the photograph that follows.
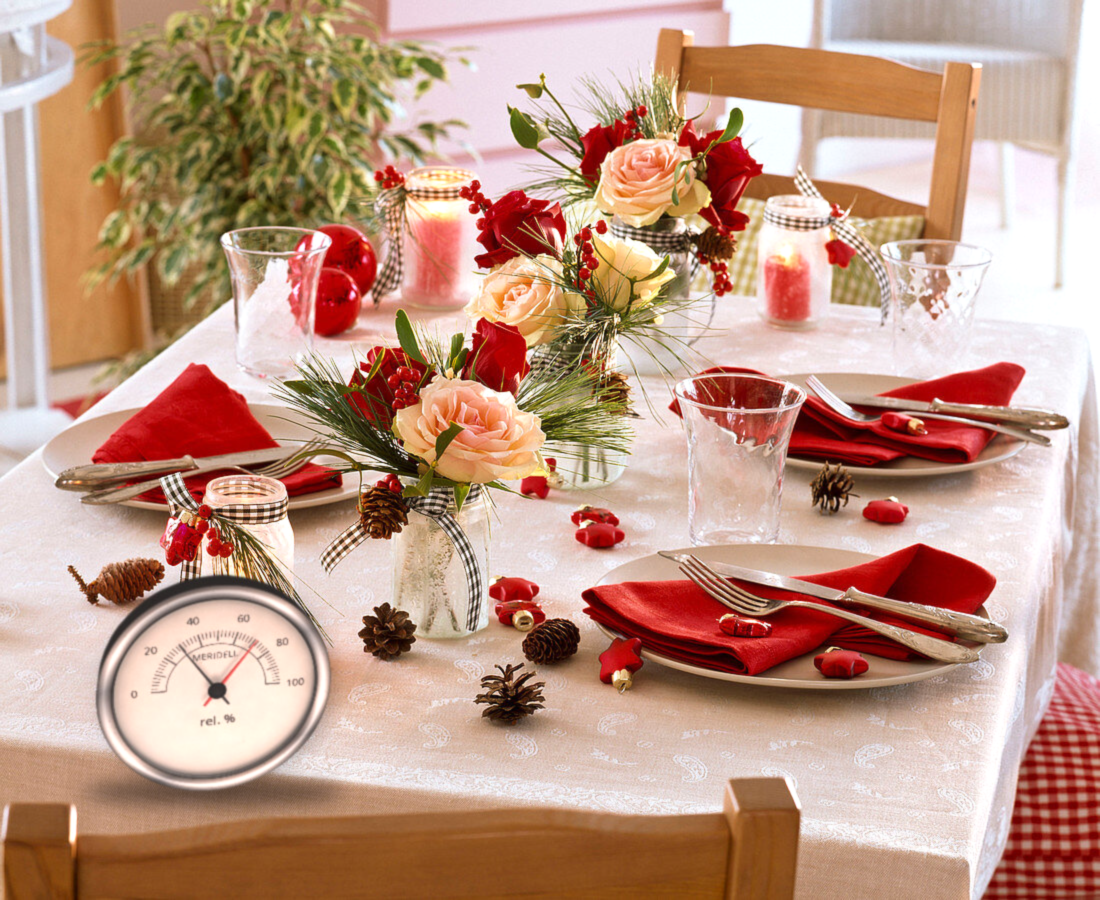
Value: 70 %
